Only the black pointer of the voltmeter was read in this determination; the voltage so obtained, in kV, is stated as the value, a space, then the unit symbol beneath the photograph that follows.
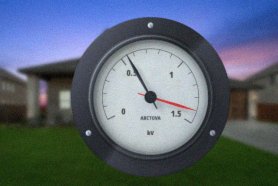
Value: 0.55 kV
